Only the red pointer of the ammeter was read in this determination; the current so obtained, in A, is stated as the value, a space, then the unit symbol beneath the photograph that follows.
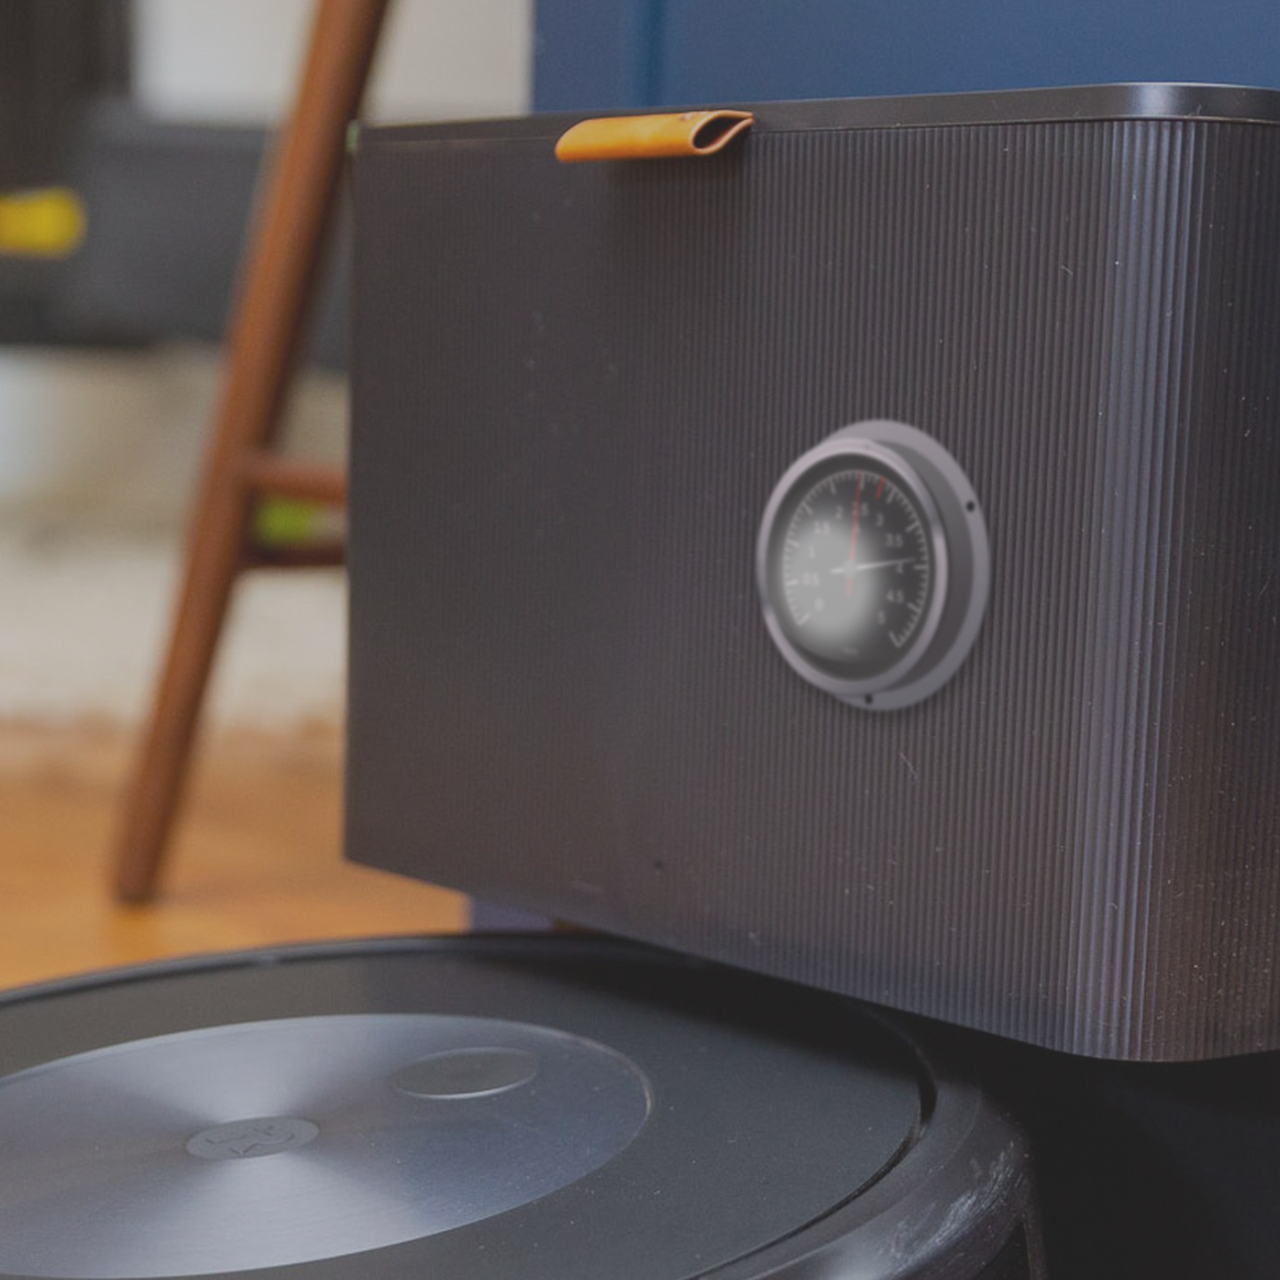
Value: 2.5 A
